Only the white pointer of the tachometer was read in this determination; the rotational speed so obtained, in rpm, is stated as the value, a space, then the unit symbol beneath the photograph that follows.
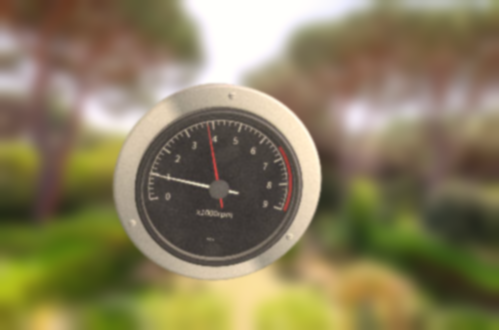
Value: 1000 rpm
